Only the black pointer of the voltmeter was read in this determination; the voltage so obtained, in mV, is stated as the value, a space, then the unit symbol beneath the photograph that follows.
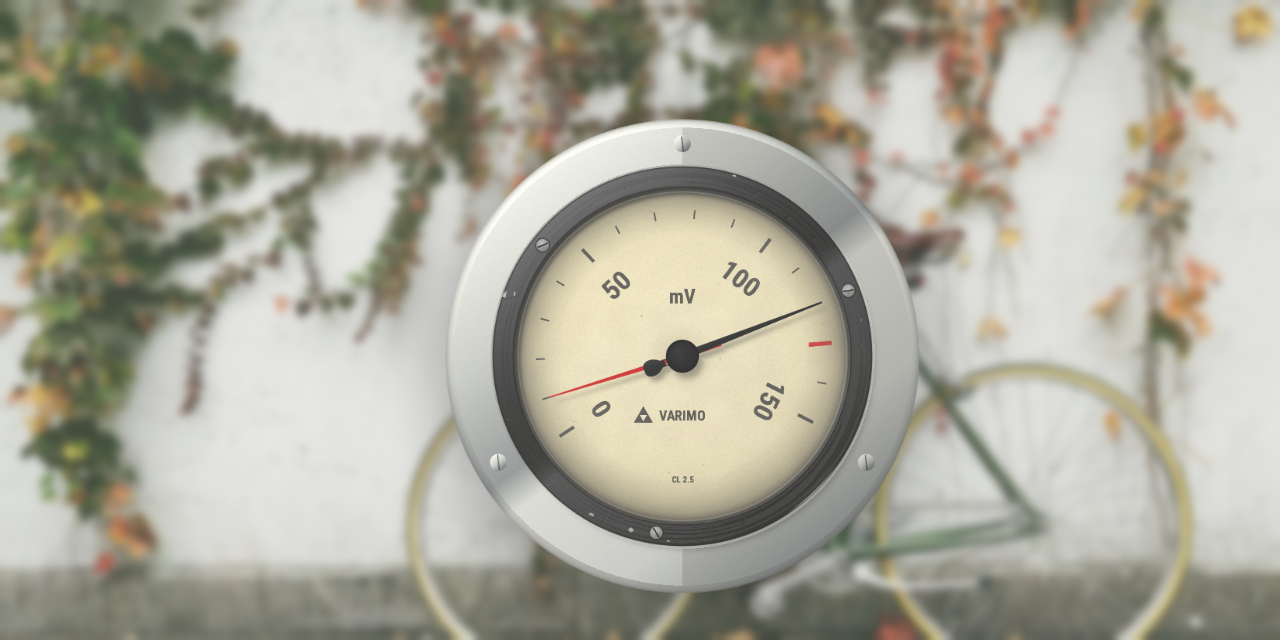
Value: 120 mV
